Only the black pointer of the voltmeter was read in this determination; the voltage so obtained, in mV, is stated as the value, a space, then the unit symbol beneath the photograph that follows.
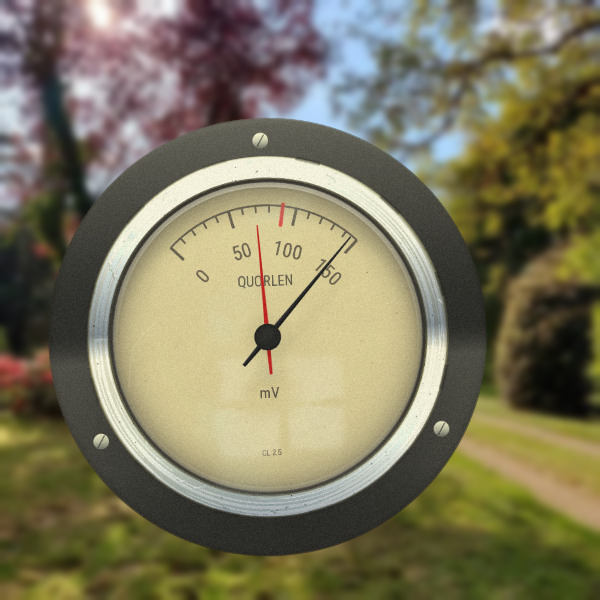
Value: 145 mV
